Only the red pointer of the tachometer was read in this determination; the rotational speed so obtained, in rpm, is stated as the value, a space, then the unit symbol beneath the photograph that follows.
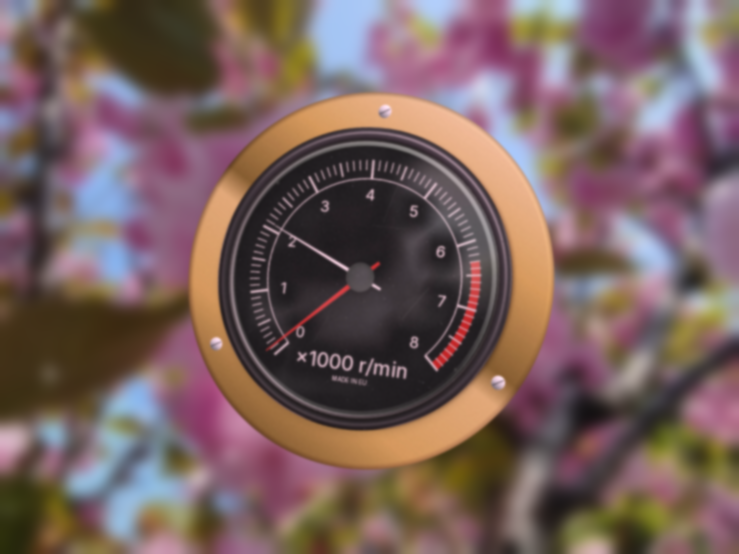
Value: 100 rpm
